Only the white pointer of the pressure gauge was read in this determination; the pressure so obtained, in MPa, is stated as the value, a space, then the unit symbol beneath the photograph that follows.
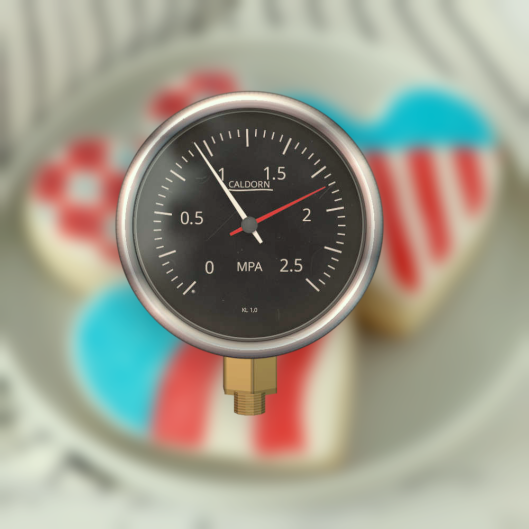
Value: 0.95 MPa
